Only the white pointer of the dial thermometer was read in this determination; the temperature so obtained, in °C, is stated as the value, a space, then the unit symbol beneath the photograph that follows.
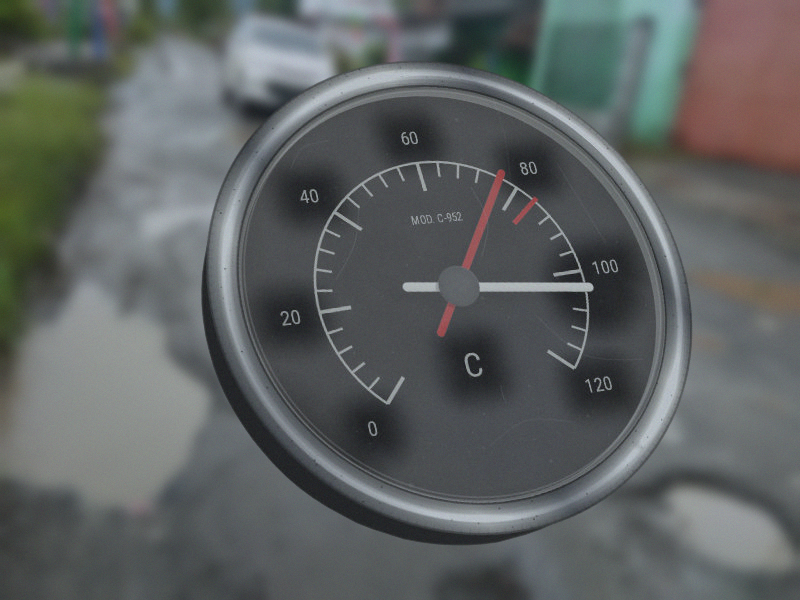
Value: 104 °C
